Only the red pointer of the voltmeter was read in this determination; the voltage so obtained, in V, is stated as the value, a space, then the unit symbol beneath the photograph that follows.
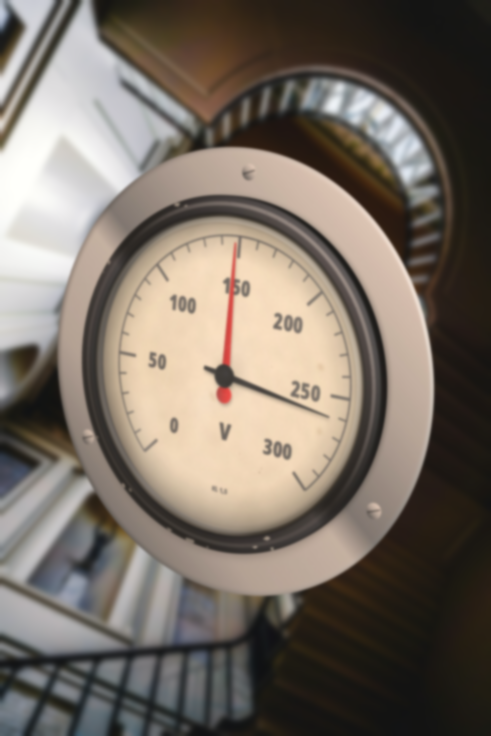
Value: 150 V
